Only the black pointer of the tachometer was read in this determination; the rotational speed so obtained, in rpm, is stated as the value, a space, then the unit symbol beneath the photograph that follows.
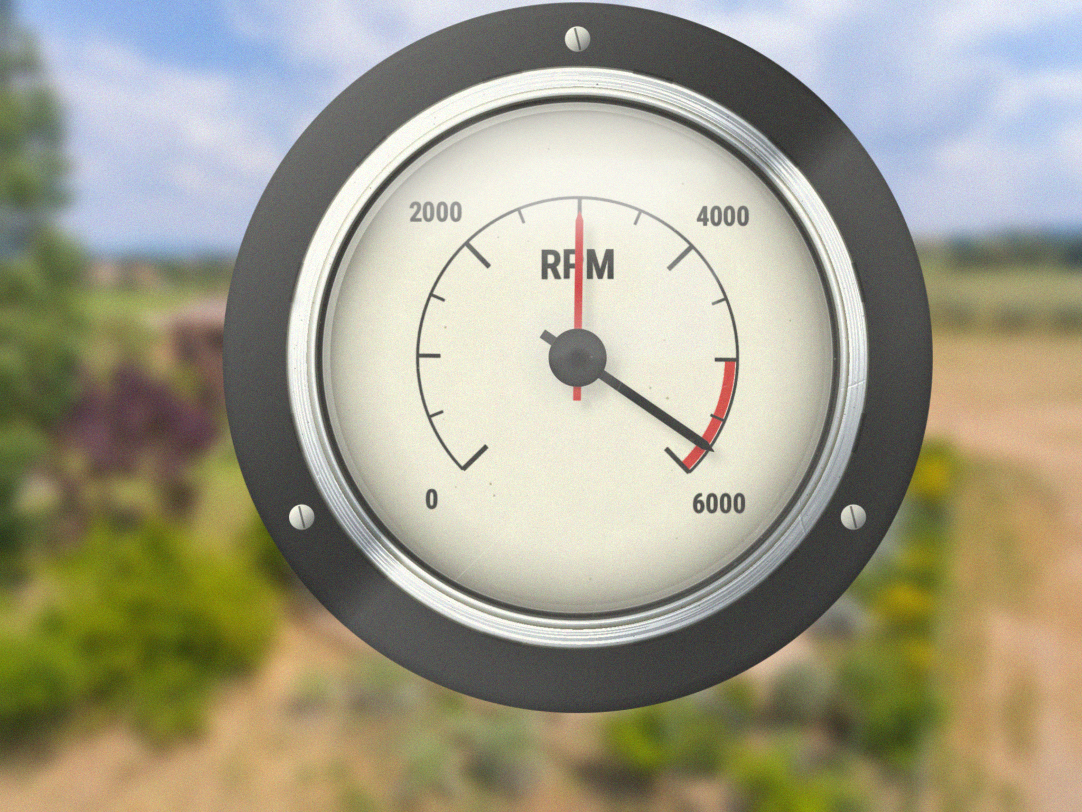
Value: 5750 rpm
